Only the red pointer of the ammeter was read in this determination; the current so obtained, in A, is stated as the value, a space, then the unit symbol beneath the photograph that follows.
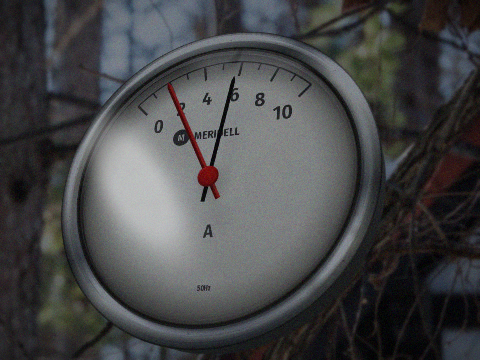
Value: 2 A
